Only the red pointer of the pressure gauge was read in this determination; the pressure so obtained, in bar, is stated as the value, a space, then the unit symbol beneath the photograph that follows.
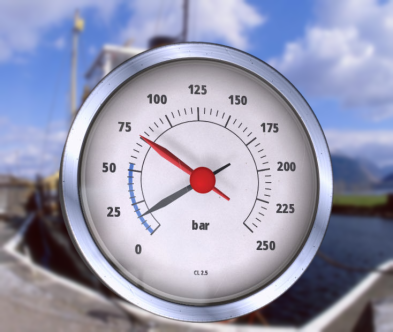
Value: 75 bar
